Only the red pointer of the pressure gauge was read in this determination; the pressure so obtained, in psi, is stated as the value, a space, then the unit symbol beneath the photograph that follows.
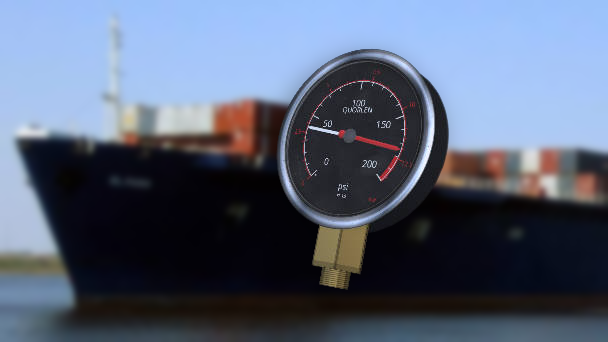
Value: 175 psi
